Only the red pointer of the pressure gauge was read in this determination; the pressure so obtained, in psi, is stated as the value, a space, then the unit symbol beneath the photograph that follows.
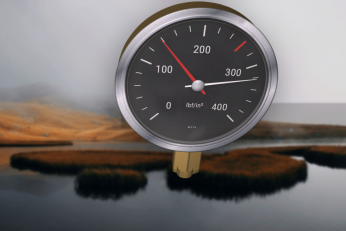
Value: 140 psi
